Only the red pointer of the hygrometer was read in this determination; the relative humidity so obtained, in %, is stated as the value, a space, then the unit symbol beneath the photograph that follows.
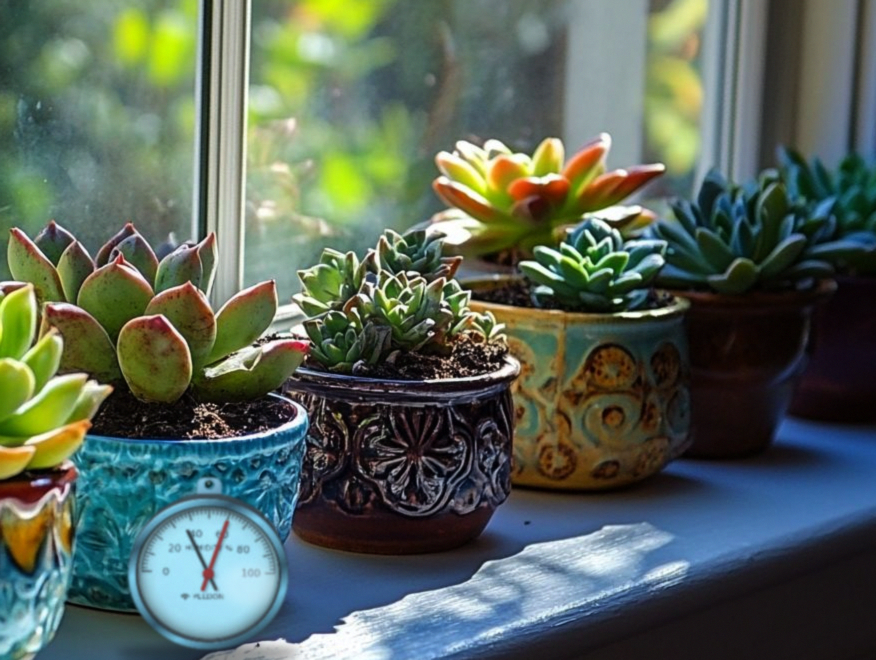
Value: 60 %
